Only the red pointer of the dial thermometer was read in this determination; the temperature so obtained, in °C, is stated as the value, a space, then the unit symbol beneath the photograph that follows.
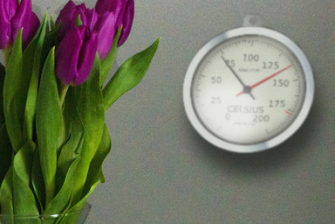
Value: 137.5 °C
